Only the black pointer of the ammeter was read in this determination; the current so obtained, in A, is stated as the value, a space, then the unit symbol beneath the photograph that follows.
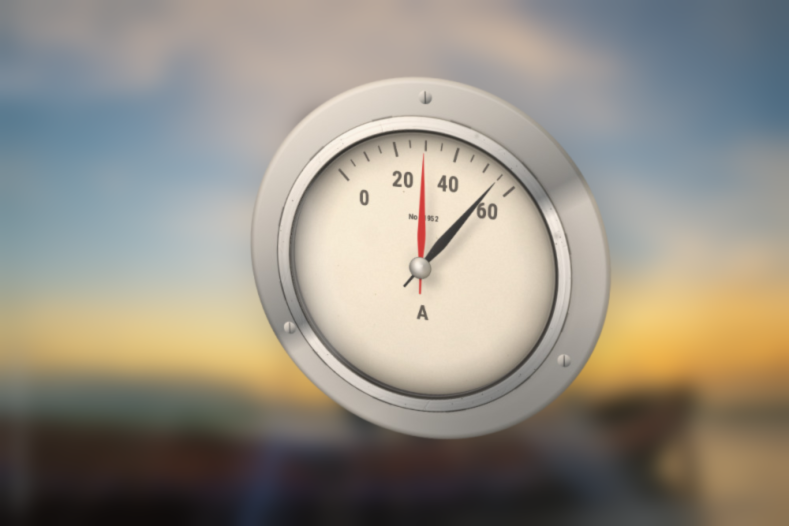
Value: 55 A
